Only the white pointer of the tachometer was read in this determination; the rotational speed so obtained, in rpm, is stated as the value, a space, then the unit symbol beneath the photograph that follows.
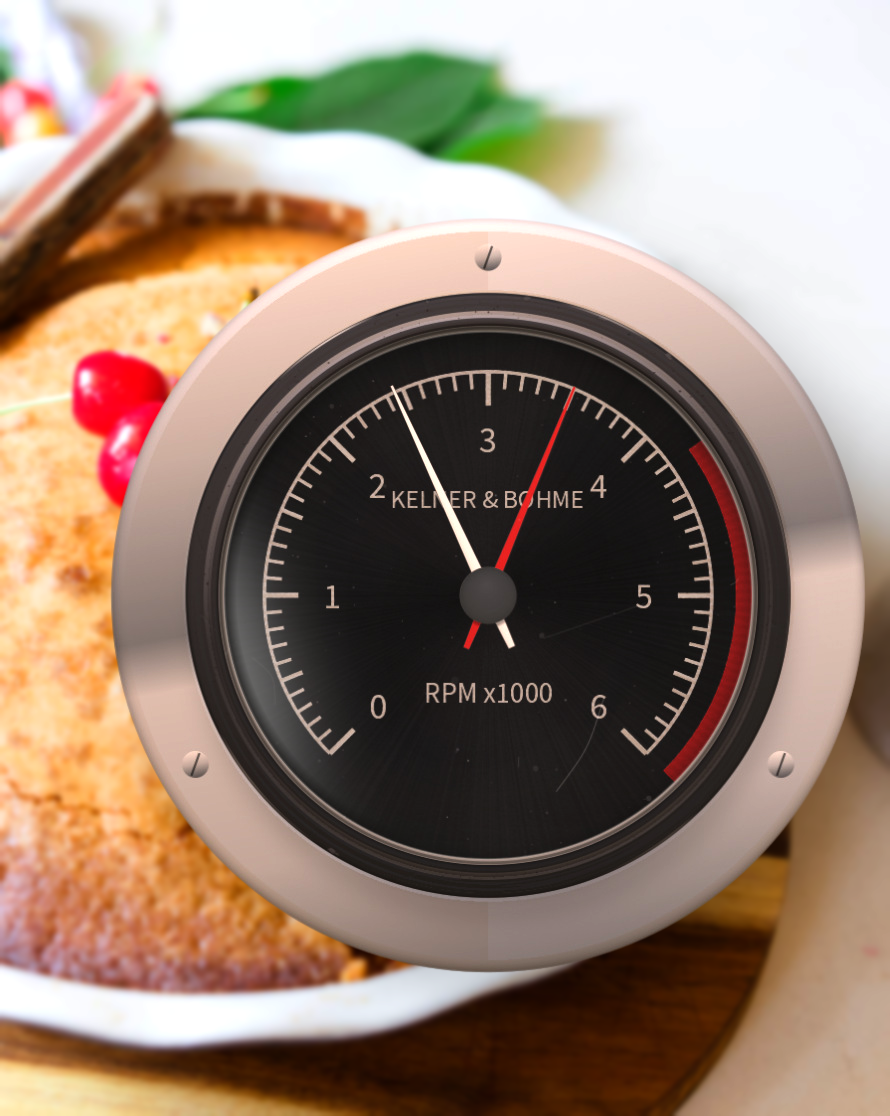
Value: 2450 rpm
